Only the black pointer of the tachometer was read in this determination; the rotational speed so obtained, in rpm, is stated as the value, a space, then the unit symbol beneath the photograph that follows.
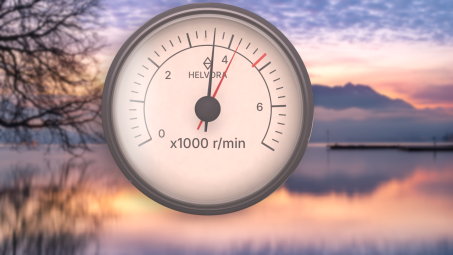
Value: 3600 rpm
